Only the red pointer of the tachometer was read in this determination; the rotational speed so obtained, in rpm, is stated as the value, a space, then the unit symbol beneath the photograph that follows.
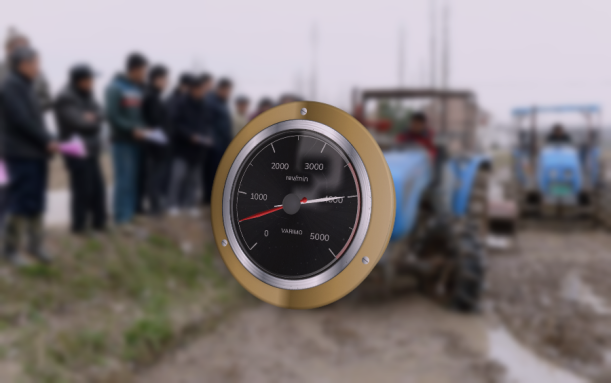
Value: 500 rpm
